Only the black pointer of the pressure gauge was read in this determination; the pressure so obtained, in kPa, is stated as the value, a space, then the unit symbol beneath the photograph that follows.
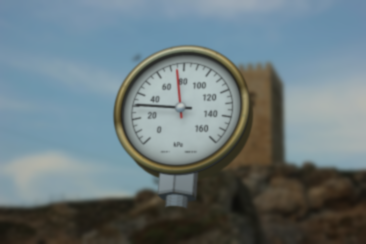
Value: 30 kPa
